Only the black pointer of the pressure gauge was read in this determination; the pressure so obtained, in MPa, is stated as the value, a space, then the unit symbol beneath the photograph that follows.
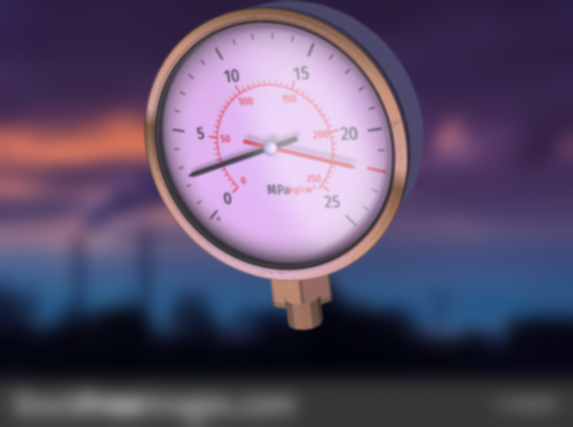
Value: 2.5 MPa
